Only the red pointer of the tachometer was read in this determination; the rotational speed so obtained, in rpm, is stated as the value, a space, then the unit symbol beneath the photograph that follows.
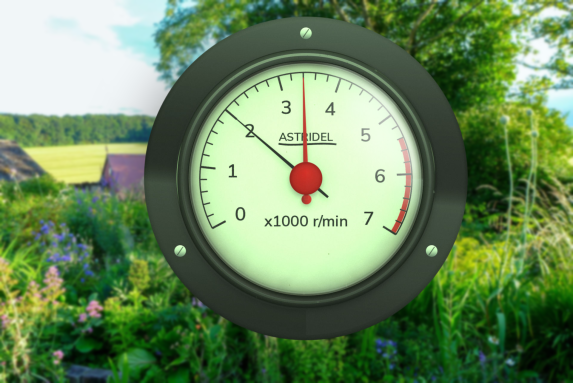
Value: 3400 rpm
